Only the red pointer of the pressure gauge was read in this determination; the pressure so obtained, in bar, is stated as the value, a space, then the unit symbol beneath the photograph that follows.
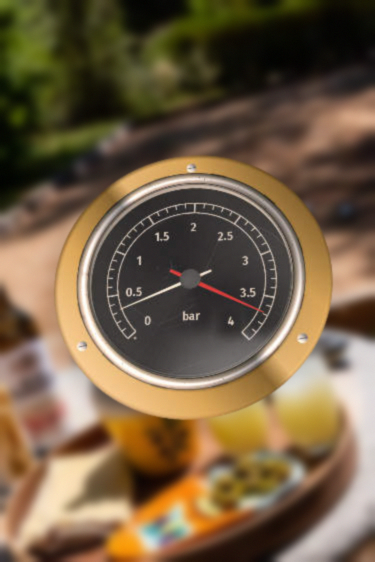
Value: 3.7 bar
